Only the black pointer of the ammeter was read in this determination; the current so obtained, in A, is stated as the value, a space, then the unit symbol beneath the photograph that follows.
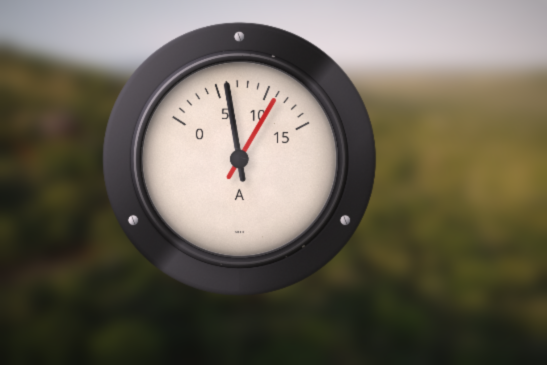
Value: 6 A
